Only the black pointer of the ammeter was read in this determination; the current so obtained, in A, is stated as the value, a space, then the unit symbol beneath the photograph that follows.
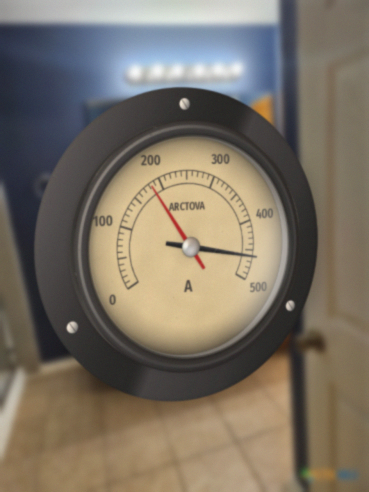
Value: 460 A
